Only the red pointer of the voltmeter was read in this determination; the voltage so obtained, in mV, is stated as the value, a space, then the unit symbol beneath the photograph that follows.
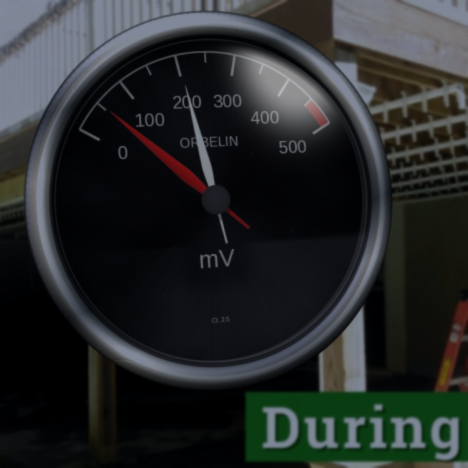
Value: 50 mV
